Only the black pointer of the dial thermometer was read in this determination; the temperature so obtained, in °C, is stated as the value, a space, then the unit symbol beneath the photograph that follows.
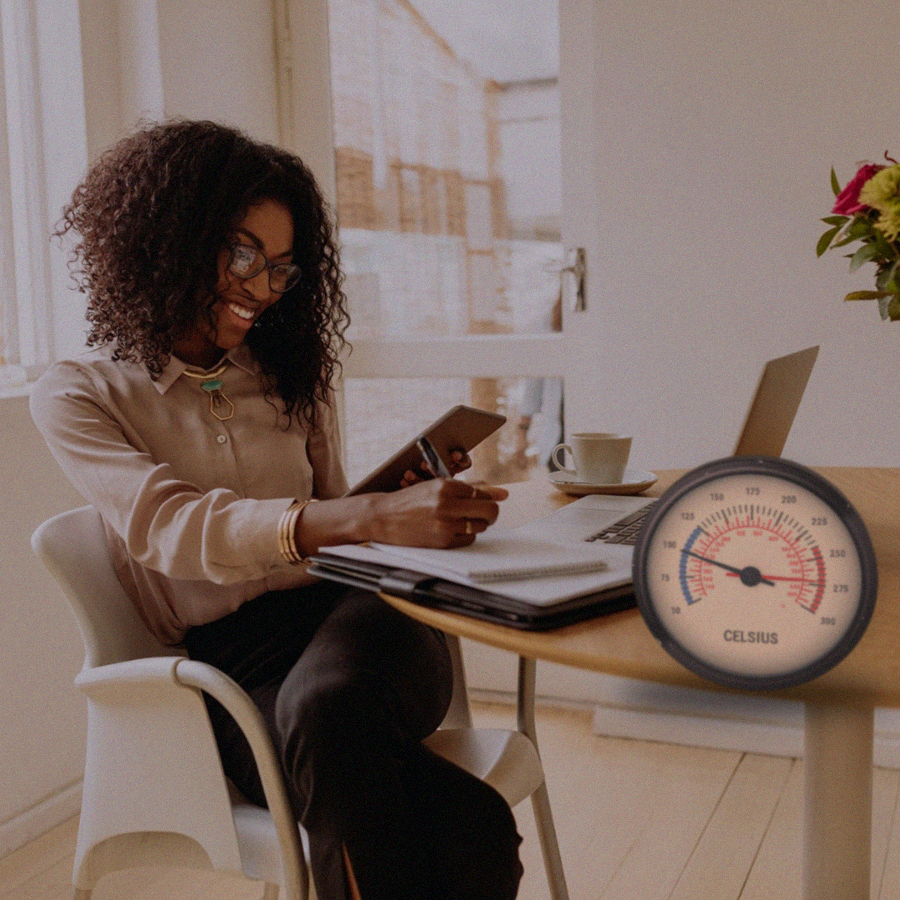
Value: 100 °C
